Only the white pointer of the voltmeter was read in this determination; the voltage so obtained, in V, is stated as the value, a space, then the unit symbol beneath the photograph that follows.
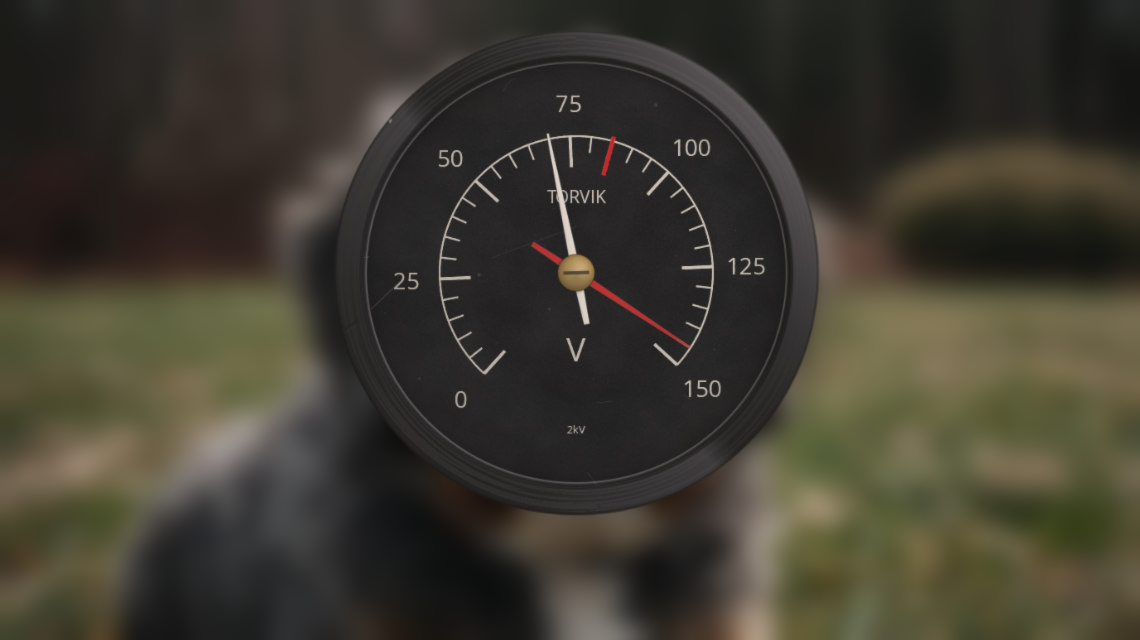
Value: 70 V
